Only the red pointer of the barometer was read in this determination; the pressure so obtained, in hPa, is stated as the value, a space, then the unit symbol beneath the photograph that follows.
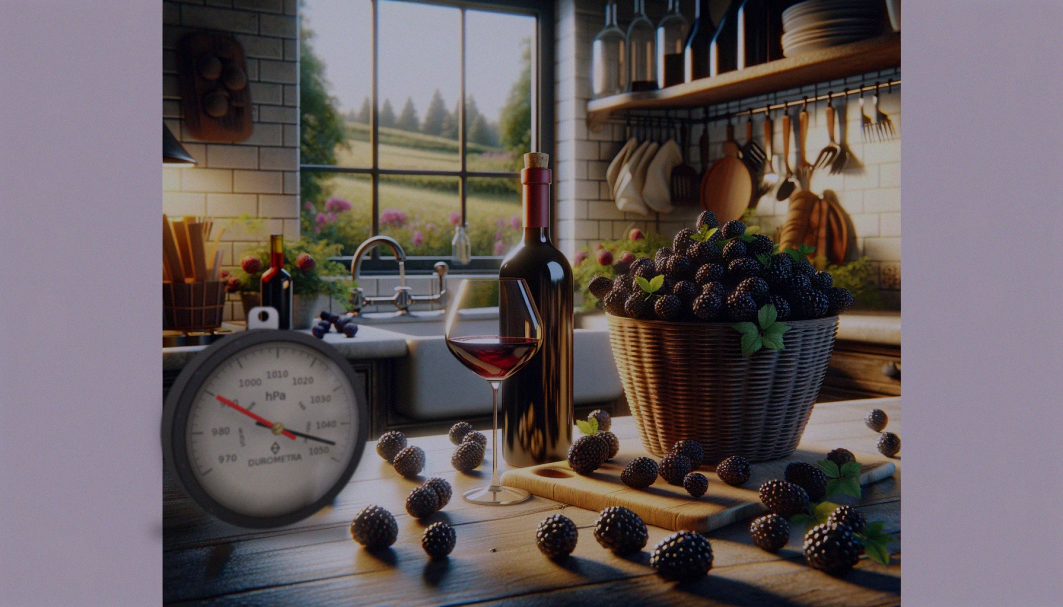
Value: 990 hPa
